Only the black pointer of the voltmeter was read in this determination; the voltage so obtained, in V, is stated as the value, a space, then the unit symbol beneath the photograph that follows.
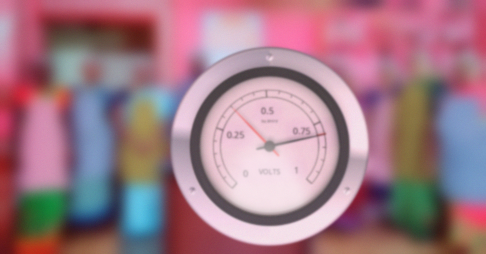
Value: 0.8 V
